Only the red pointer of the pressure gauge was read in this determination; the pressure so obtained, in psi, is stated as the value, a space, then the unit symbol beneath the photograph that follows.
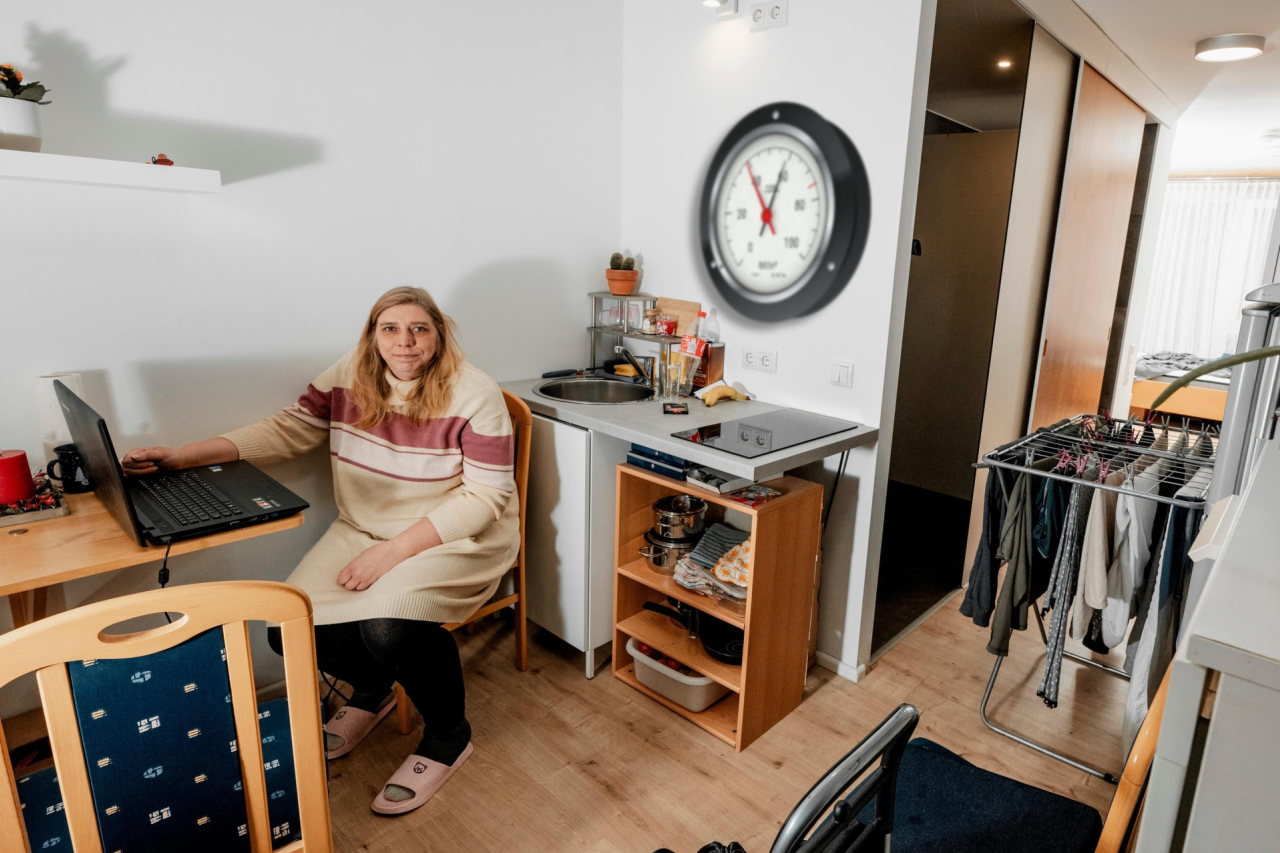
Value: 40 psi
